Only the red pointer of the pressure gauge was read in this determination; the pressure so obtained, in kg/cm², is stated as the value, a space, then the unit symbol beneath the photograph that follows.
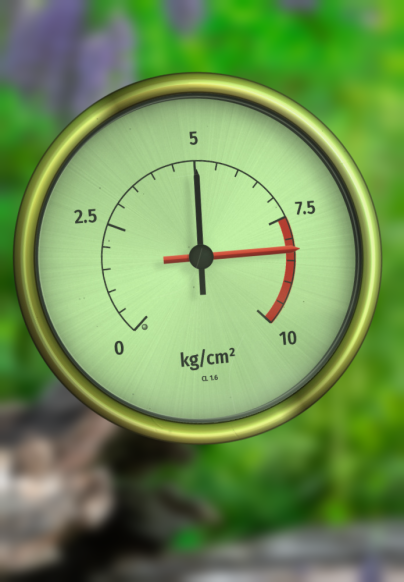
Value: 8.25 kg/cm²
